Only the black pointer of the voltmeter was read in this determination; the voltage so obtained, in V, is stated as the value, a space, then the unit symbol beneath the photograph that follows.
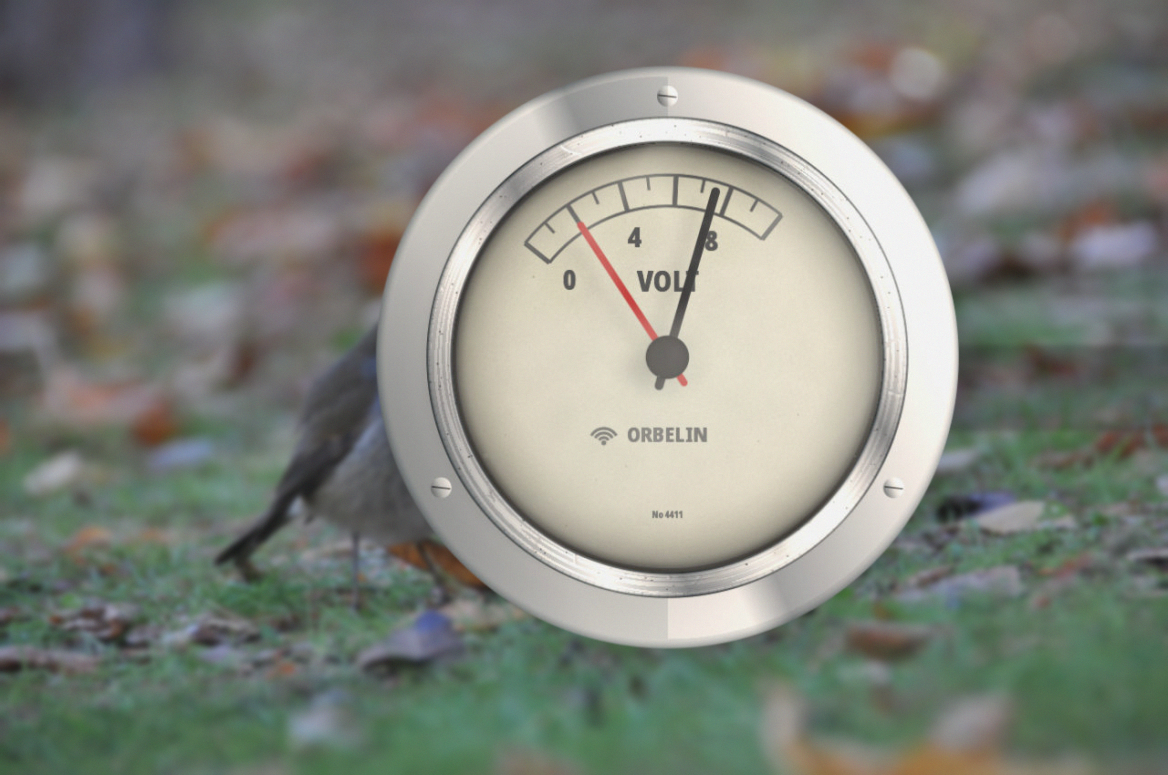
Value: 7.5 V
